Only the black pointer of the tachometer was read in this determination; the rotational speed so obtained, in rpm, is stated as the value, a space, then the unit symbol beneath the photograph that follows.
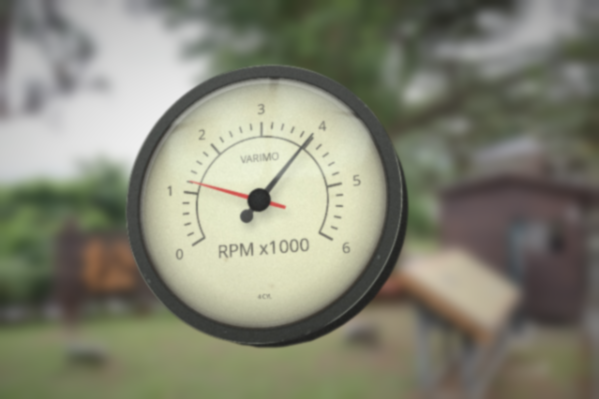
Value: 4000 rpm
